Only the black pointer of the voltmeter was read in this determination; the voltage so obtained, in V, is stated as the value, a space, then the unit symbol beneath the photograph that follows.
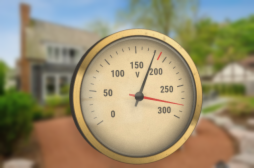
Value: 180 V
